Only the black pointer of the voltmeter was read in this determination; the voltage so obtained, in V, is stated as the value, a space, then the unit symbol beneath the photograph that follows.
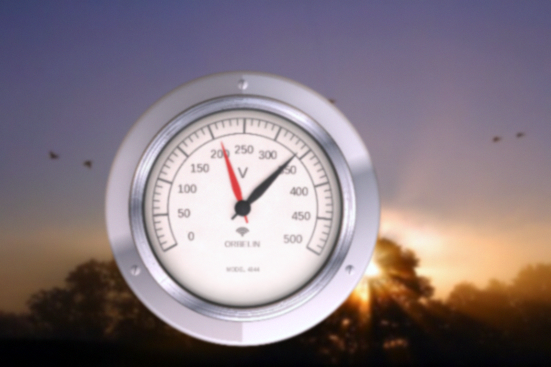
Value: 340 V
